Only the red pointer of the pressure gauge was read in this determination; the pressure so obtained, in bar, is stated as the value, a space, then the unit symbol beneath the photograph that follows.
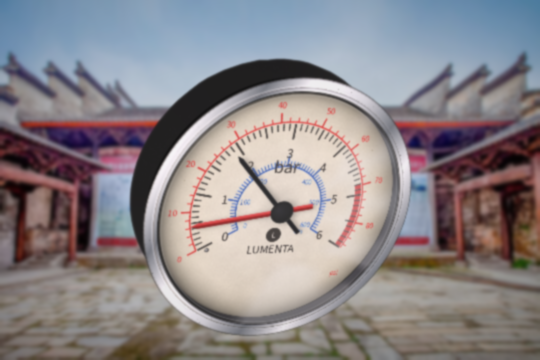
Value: 0.5 bar
